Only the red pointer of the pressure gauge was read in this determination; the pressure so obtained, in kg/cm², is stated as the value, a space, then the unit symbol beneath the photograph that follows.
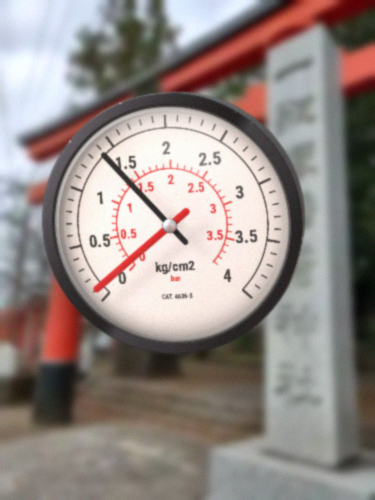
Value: 0.1 kg/cm²
